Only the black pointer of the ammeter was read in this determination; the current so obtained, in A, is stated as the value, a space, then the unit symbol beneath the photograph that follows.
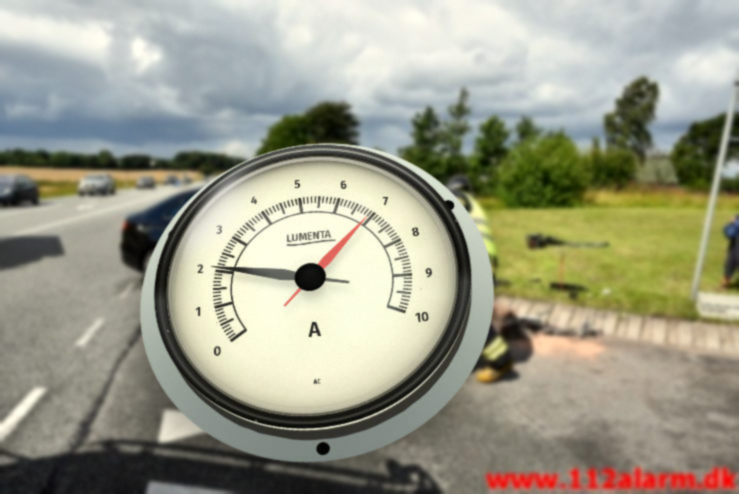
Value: 2 A
